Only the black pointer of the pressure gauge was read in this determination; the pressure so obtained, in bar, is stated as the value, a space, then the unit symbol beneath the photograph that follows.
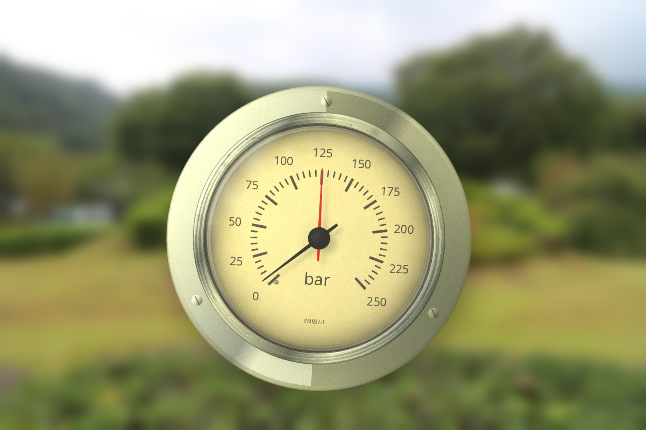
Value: 5 bar
